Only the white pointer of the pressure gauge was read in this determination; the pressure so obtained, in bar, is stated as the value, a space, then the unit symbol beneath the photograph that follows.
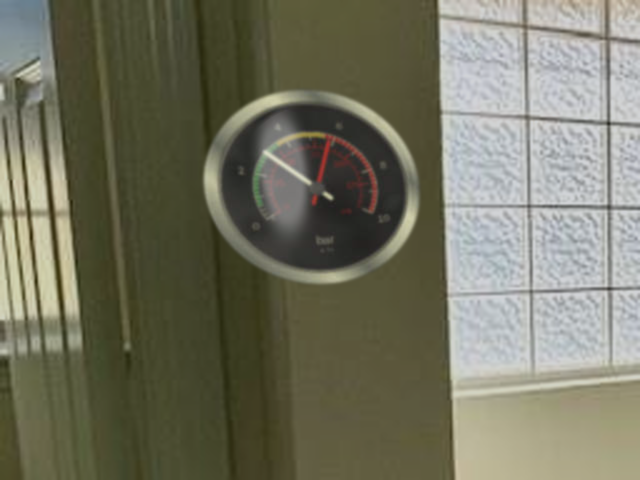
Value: 3 bar
